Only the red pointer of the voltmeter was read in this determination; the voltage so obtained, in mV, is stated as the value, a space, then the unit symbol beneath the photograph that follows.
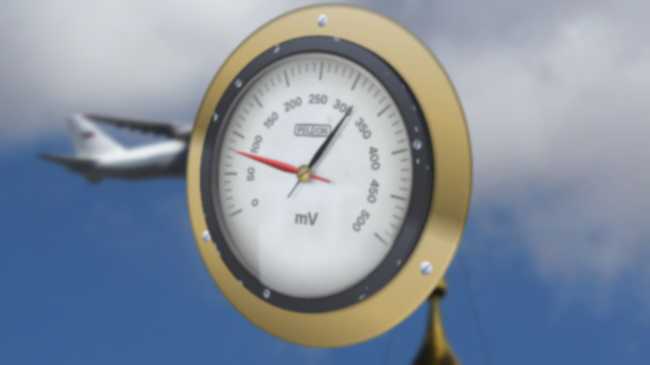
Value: 80 mV
